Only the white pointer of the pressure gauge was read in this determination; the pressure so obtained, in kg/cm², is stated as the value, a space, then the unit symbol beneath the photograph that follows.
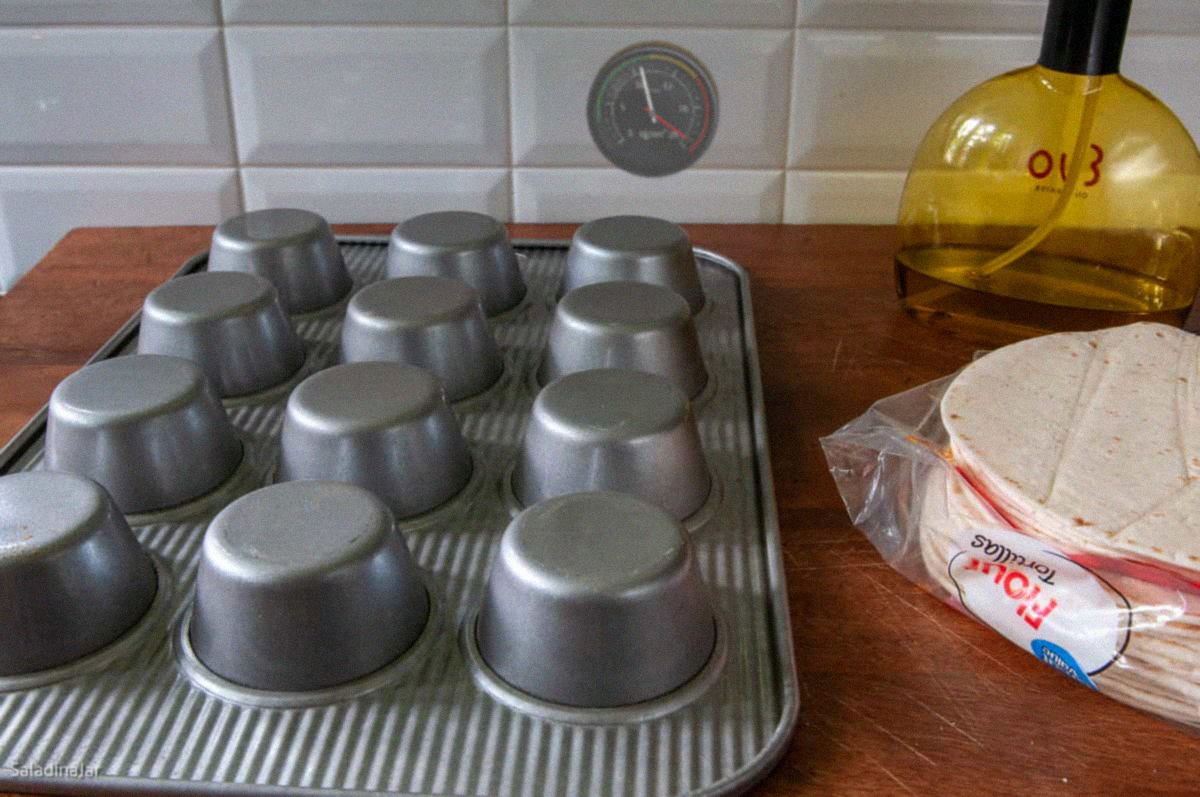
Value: 11 kg/cm²
